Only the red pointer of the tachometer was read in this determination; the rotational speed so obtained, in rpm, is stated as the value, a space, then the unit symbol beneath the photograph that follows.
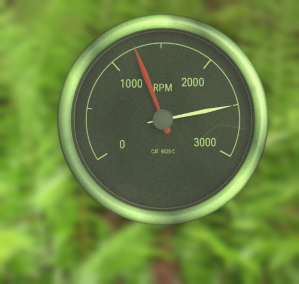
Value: 1250 rpm
